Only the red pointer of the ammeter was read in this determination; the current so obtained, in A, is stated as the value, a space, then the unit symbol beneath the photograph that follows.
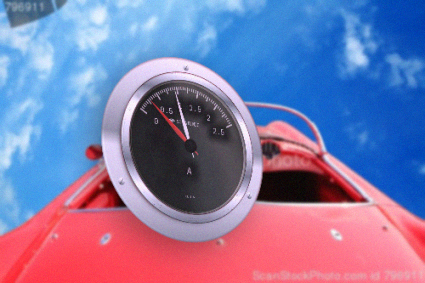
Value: 0.25 A
